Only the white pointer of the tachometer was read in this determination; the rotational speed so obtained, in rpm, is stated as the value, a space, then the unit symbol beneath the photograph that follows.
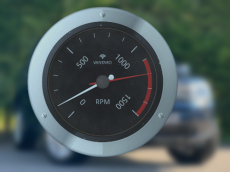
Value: 100 rpm
